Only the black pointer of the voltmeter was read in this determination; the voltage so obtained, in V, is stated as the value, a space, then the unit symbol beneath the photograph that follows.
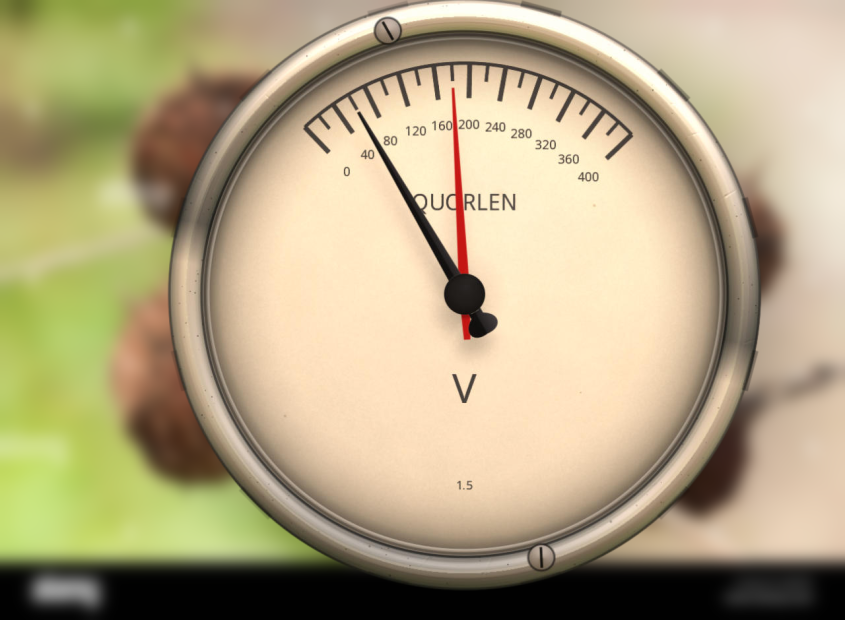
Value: 60 V
